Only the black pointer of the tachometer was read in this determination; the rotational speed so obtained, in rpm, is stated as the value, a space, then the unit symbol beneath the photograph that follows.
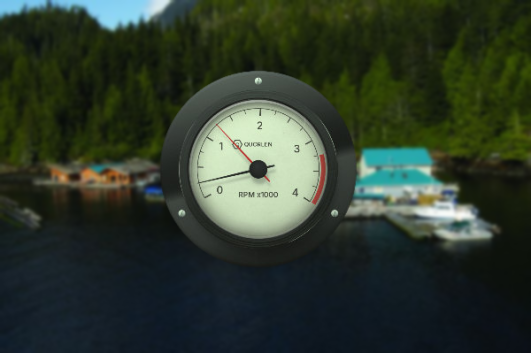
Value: 250 rpm
